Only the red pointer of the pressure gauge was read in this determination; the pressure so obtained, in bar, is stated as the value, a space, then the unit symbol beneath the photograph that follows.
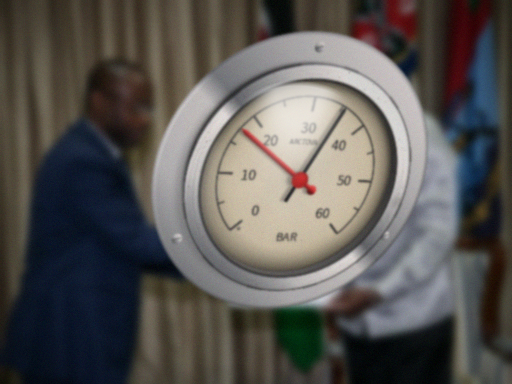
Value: 17.5 bar
